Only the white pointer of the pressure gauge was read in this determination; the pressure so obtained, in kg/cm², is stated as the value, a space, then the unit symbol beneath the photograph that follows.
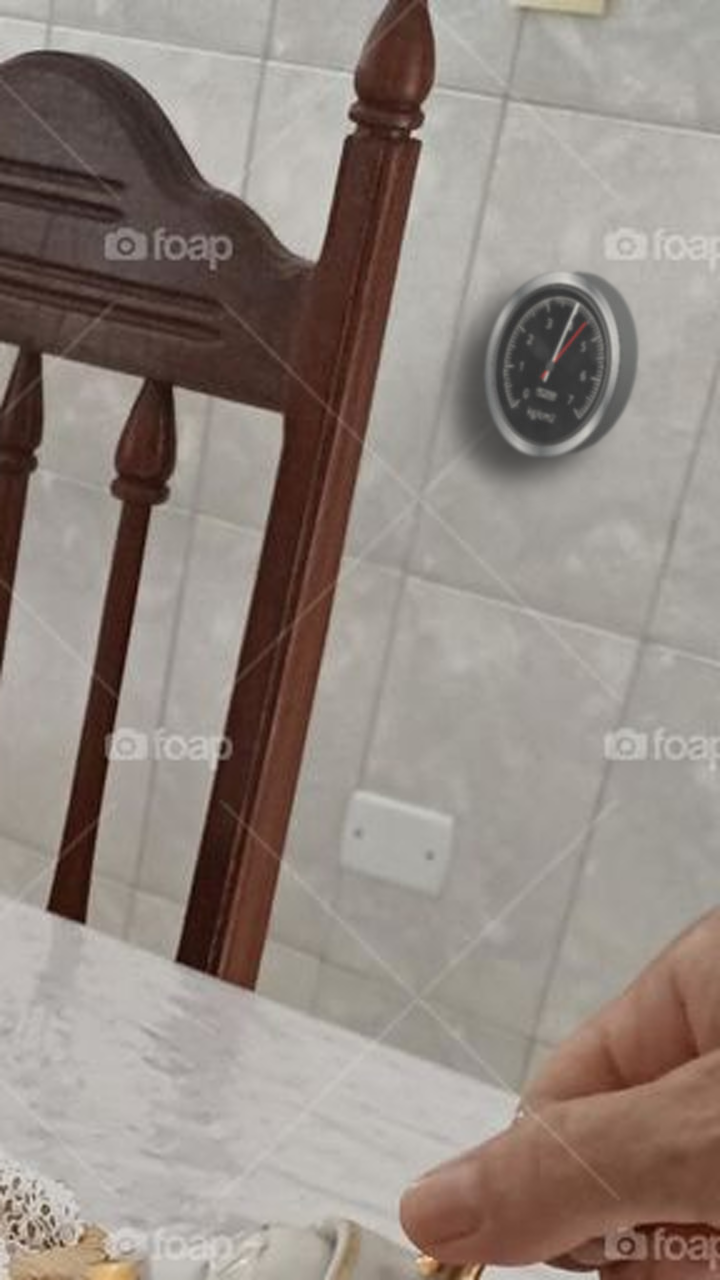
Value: 4 kg/cm²
